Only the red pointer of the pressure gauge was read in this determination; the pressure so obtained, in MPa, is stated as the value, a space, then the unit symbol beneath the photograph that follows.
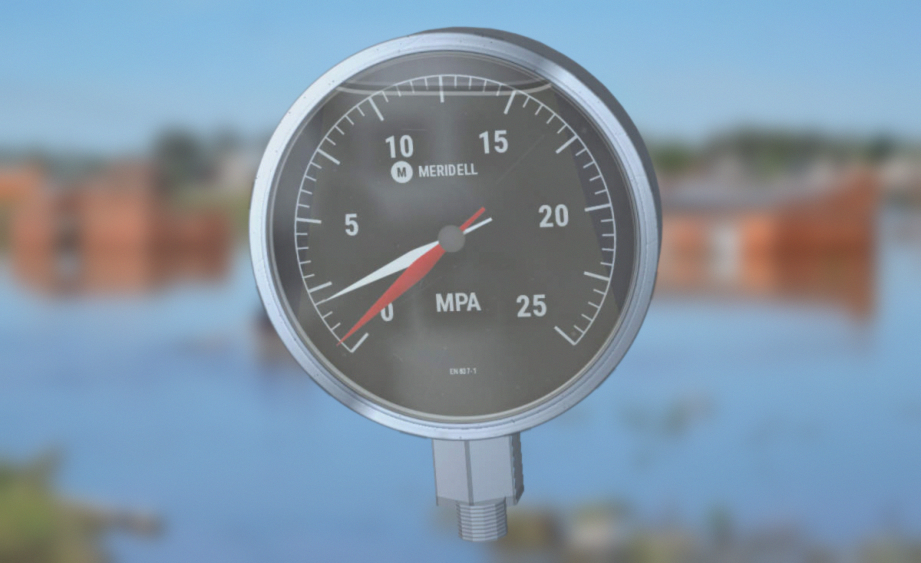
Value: 0.5 MPa
